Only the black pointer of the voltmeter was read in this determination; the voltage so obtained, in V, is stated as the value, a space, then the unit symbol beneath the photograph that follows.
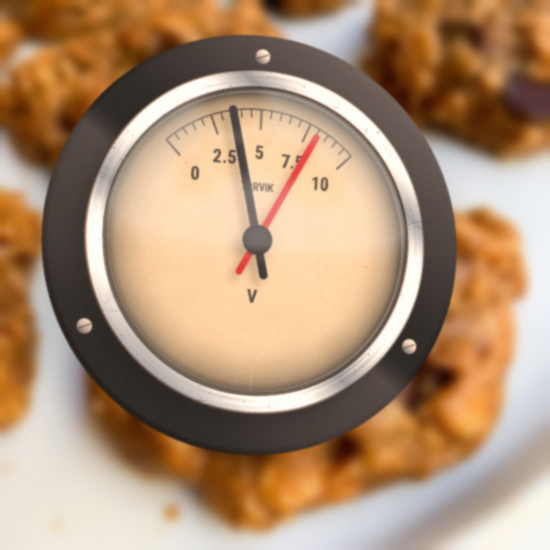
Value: 3.5 V
